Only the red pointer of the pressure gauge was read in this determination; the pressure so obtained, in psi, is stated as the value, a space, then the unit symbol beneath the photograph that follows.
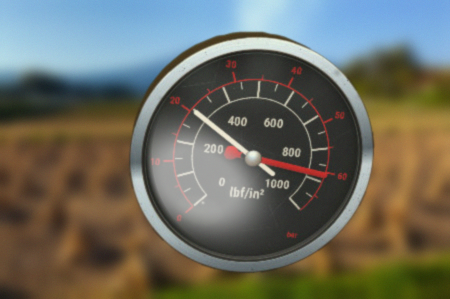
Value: 875 psi
